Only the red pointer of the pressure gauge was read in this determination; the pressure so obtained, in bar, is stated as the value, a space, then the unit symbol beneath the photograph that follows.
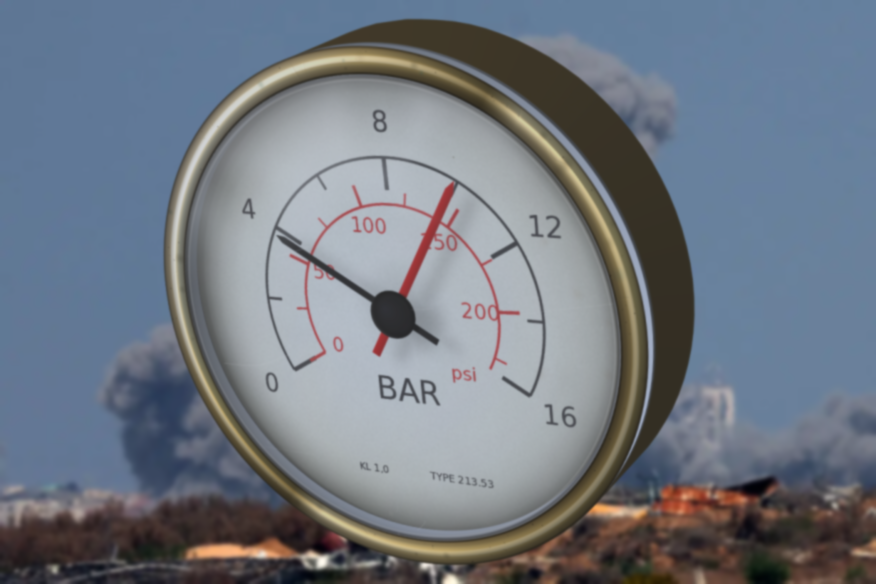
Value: 10 bar
